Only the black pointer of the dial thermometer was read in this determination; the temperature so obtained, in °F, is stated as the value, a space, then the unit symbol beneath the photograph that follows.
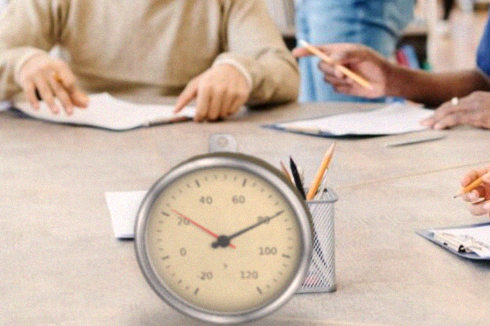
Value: 80 °F
